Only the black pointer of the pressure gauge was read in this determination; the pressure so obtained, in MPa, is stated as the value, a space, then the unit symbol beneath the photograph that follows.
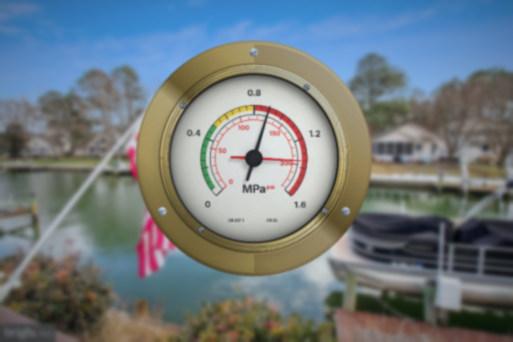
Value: 0.9 MPa
